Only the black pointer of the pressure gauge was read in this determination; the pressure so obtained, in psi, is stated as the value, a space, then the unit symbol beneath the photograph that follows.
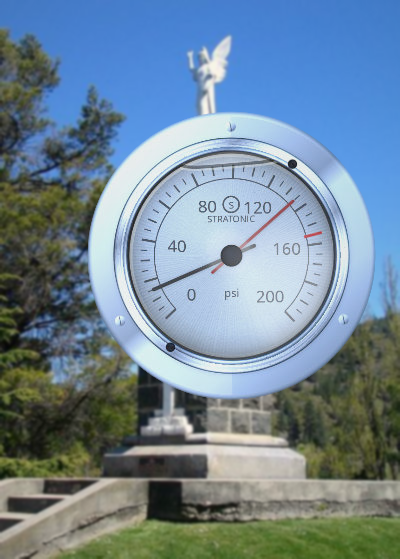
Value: 15 psi
